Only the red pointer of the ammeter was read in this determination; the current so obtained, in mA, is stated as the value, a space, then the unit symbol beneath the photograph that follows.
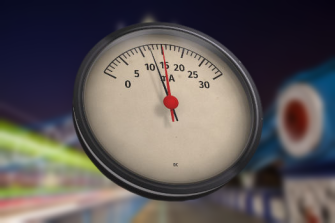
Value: 15 mA
